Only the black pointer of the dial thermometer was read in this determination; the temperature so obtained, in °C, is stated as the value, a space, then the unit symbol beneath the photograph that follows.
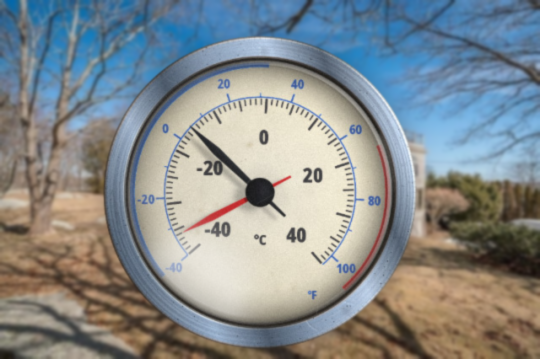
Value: -15 °C
